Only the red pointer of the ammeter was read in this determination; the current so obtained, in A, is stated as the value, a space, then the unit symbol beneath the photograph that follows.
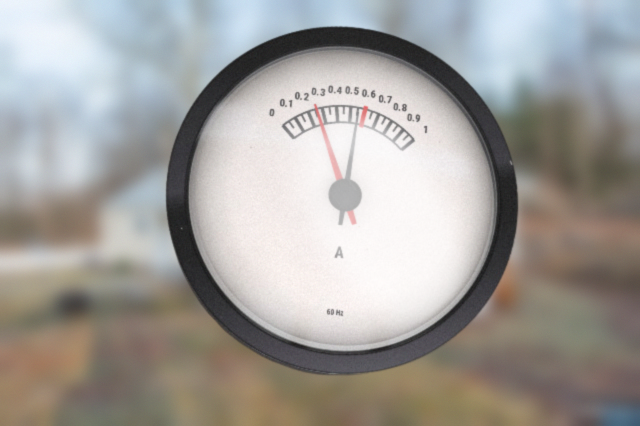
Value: 0.25 A
